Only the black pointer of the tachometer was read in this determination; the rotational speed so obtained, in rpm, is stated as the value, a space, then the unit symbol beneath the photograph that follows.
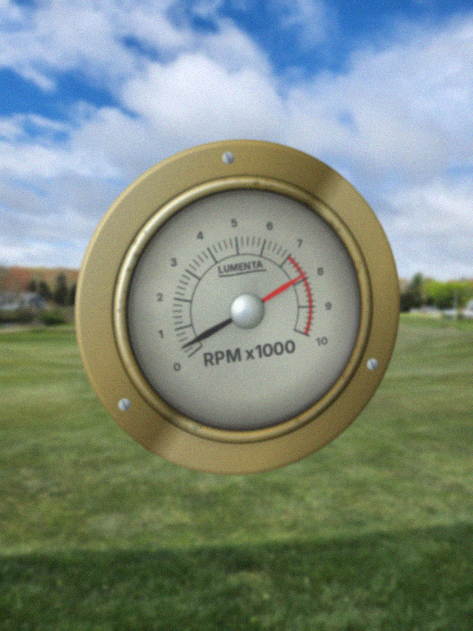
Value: 400 rpm
